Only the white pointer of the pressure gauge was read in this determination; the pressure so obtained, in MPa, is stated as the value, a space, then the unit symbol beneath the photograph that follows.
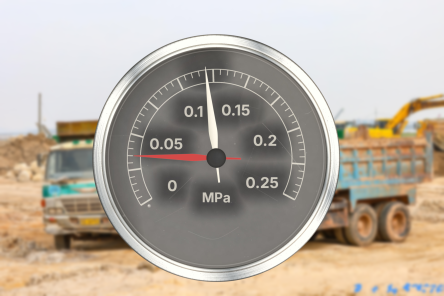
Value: 0.12 MPa
